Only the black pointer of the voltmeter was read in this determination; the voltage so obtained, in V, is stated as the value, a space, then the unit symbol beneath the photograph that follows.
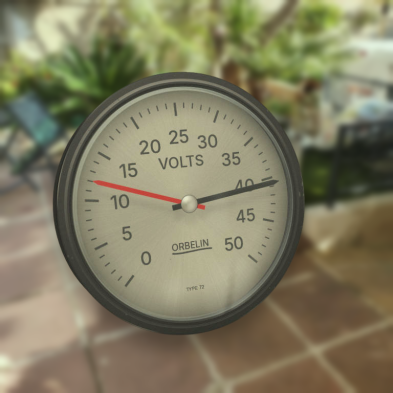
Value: 40.5 V
